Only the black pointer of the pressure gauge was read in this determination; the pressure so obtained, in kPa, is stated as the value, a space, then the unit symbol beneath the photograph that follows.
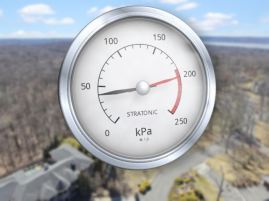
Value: 40 kPa
